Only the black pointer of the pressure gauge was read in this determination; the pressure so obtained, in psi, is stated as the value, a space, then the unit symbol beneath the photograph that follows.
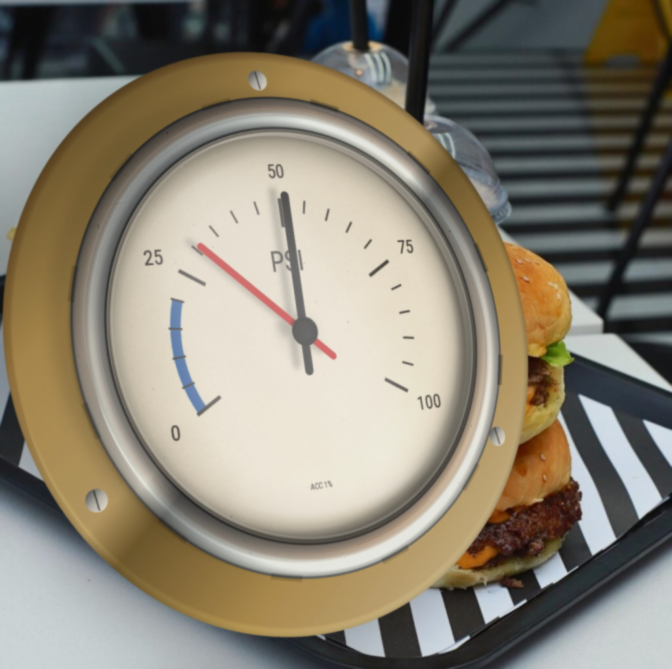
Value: 50 psi
